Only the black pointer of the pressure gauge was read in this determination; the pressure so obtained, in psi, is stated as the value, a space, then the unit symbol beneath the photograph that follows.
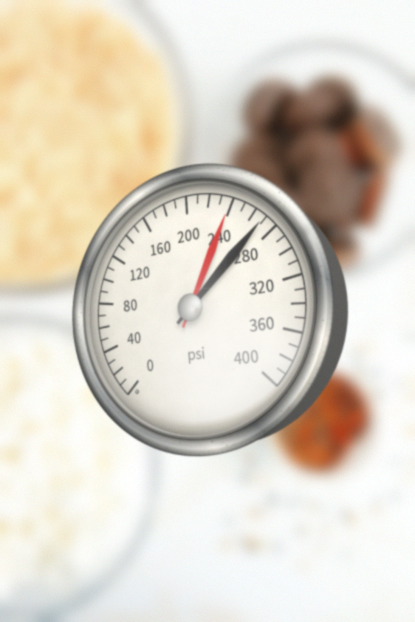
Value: 270 psi
